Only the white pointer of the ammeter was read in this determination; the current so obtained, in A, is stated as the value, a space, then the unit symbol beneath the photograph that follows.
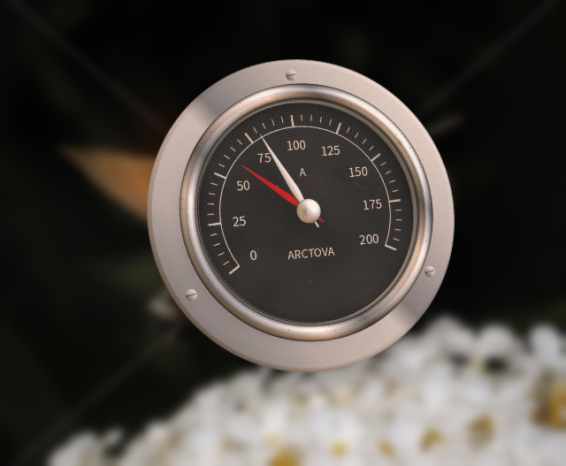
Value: 80 A
